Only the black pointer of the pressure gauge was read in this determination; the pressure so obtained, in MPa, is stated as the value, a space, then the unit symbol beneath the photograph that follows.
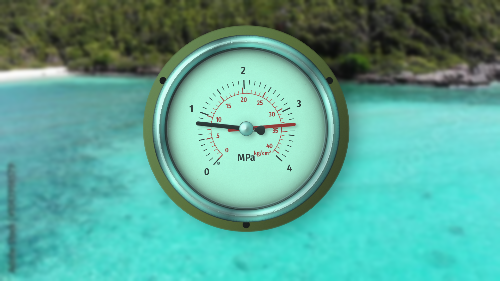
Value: 0.8 MPa
